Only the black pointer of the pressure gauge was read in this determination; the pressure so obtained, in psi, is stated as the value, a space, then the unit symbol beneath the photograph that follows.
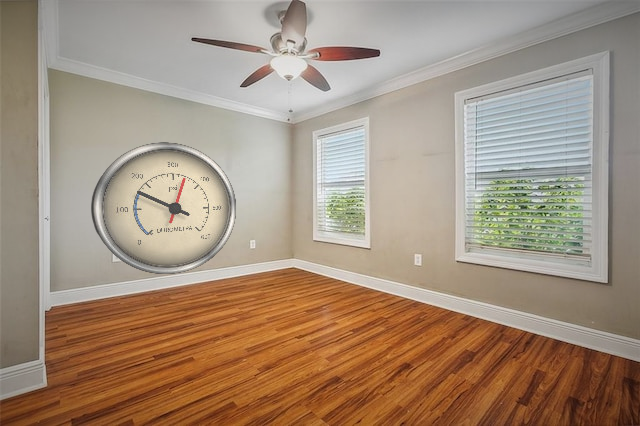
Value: 160 psi
